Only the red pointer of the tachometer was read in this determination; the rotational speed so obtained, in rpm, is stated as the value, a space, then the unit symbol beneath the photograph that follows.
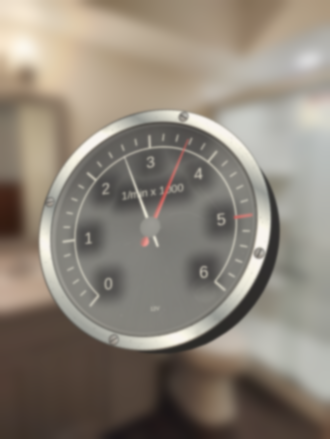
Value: 3600 rpm
